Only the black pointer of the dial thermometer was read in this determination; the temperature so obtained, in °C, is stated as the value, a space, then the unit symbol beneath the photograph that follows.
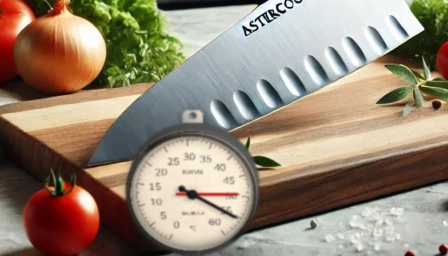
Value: 55 °C
